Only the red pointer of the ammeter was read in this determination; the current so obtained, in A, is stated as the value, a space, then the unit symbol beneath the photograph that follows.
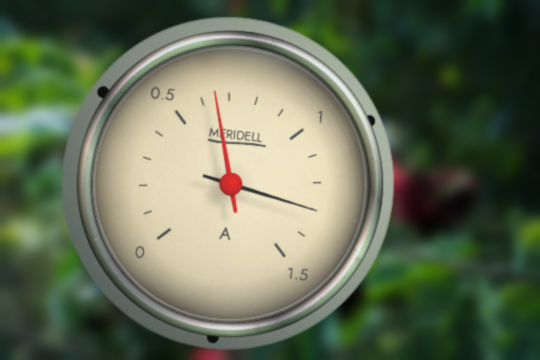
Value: 0.65 A
